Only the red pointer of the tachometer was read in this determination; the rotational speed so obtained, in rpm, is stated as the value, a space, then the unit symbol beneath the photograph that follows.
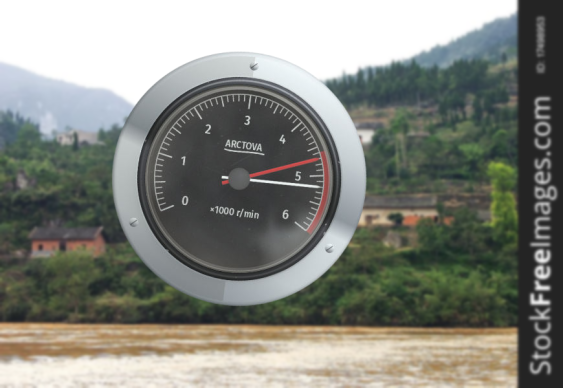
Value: 4700 rpm
